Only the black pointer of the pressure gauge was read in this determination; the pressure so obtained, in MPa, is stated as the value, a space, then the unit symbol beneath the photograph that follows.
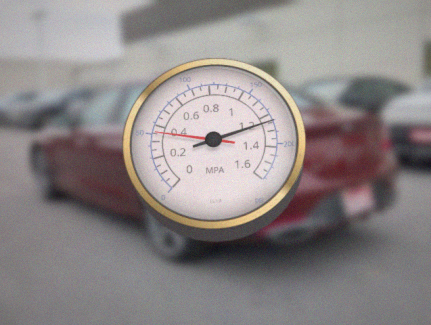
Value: 1.25 MPa
